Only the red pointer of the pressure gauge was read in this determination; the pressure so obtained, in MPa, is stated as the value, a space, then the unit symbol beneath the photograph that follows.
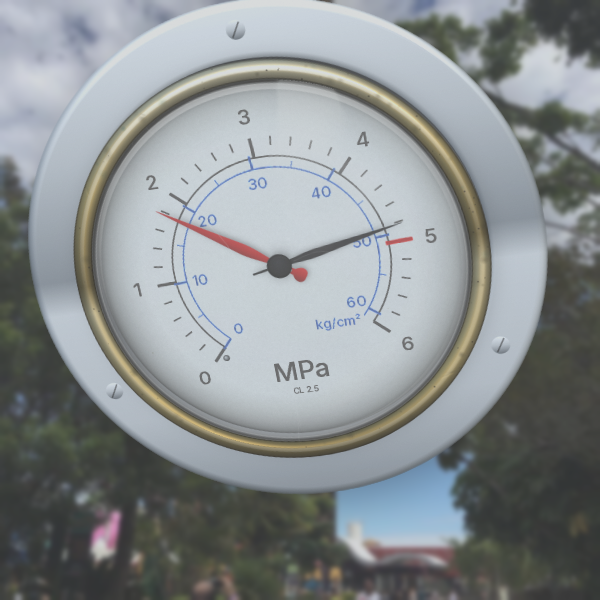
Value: 1.8 MPa
